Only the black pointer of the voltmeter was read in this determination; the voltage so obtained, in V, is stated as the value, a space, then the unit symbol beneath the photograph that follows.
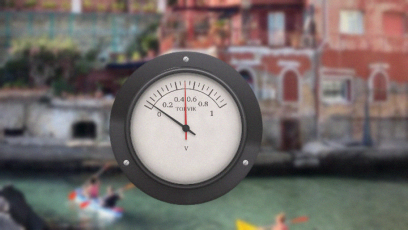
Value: 0.05 V
